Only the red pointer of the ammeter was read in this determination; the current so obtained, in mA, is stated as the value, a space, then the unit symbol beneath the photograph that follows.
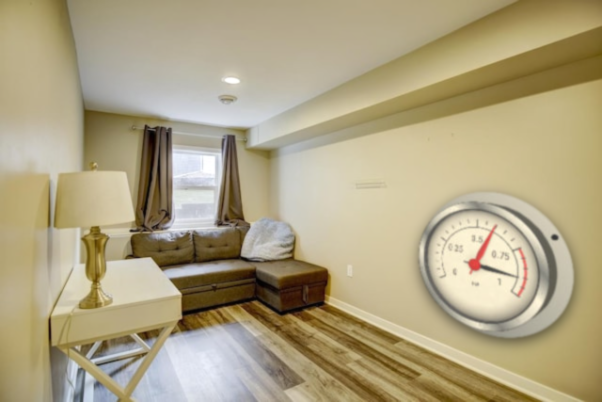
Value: 0.6 mA
